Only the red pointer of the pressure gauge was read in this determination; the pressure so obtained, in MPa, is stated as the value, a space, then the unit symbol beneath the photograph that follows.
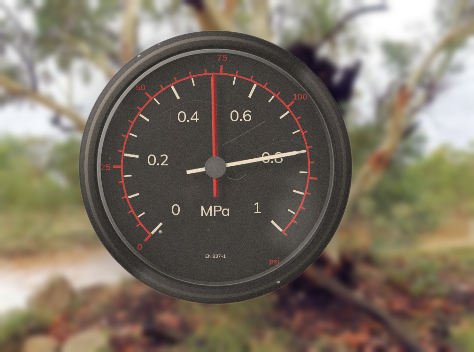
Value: 0.5 MPa
